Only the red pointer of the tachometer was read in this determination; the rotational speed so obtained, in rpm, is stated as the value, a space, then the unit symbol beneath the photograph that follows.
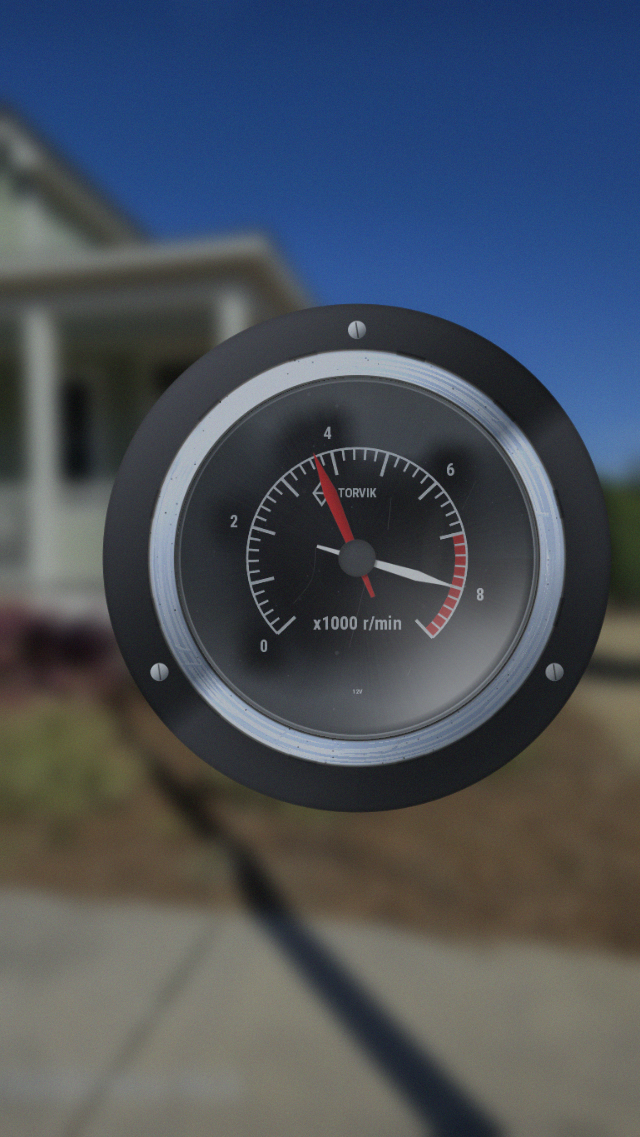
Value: 3700 rpm
